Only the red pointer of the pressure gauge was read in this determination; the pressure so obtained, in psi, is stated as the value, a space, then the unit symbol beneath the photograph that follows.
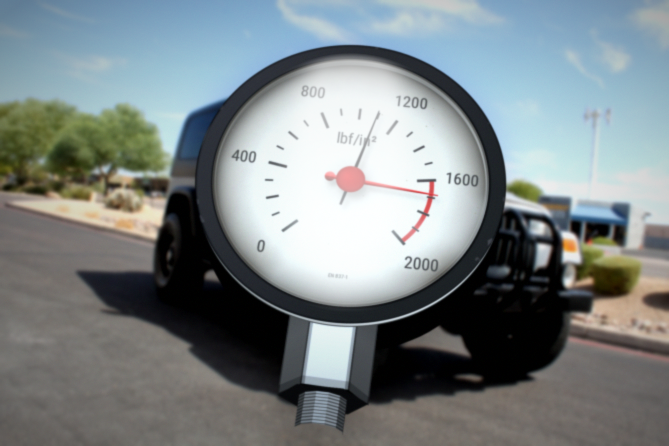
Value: 1700 psi
